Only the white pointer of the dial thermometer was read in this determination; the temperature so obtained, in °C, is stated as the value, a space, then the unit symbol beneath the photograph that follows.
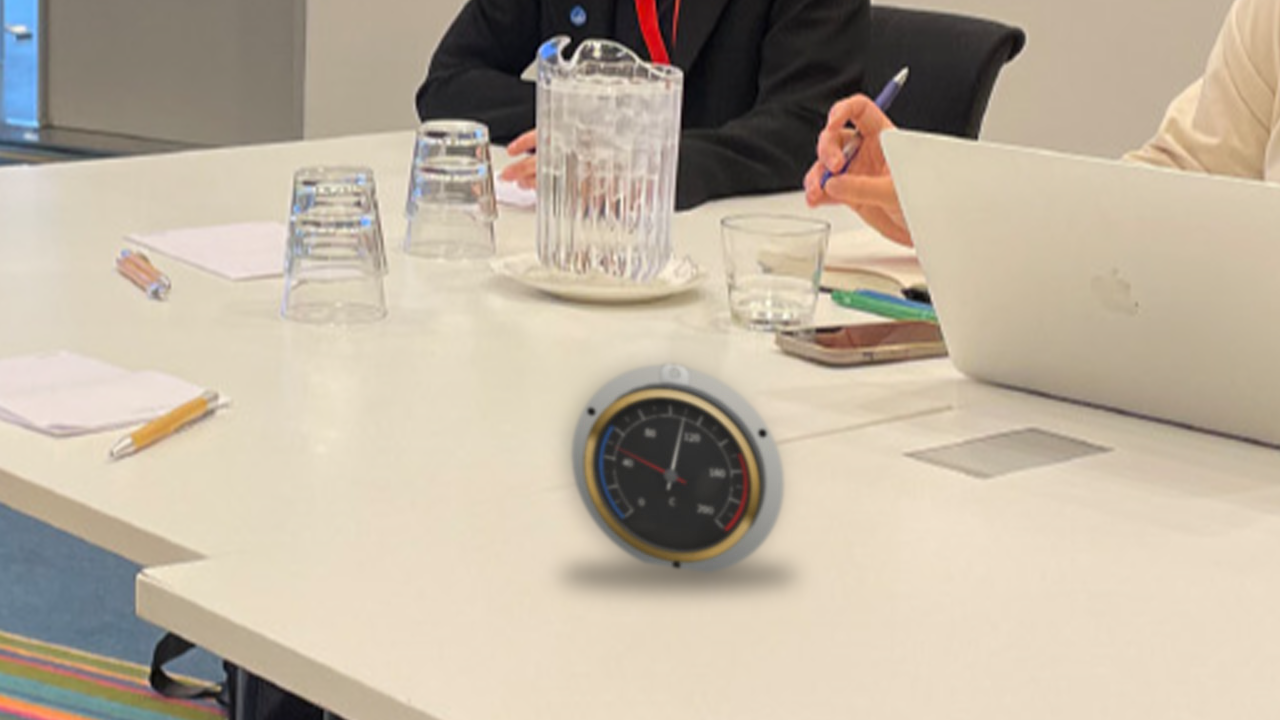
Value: 110 °C
